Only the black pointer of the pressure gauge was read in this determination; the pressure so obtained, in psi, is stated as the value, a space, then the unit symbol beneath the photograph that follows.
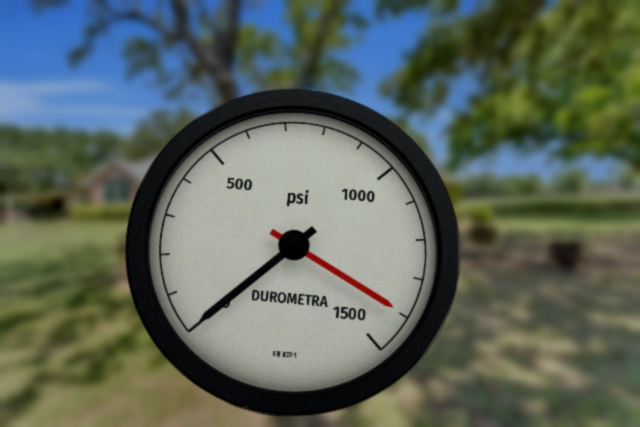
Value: 0 psi
